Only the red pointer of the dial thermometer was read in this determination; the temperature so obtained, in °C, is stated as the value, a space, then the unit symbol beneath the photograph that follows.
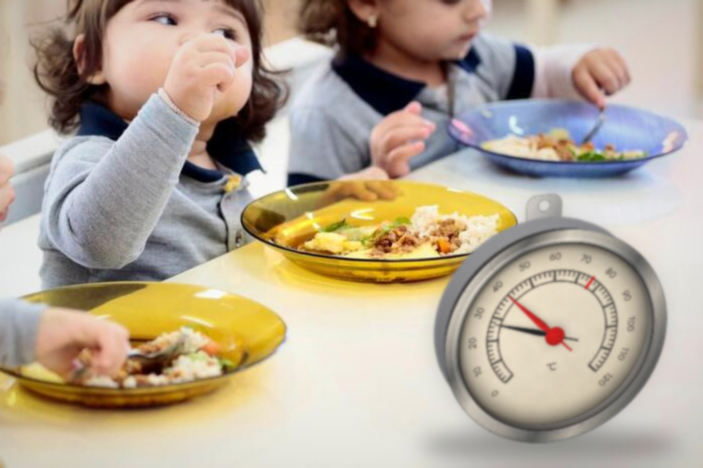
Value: 40 °C
